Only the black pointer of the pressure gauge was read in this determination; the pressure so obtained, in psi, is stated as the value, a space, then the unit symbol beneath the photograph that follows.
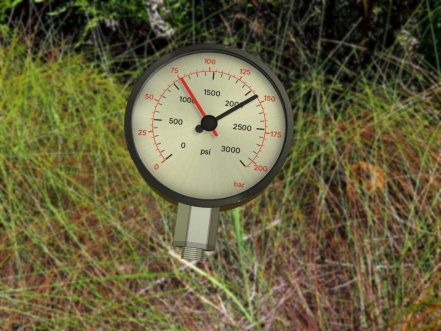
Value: 2100 psi
